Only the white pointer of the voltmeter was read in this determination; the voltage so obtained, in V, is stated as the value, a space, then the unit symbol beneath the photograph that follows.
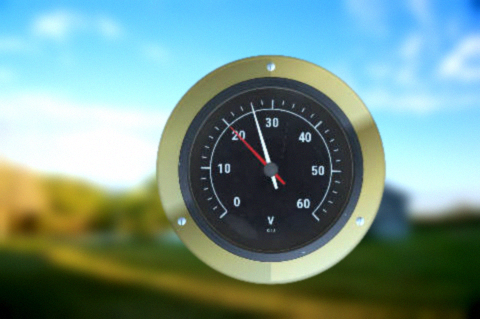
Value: 26 V
